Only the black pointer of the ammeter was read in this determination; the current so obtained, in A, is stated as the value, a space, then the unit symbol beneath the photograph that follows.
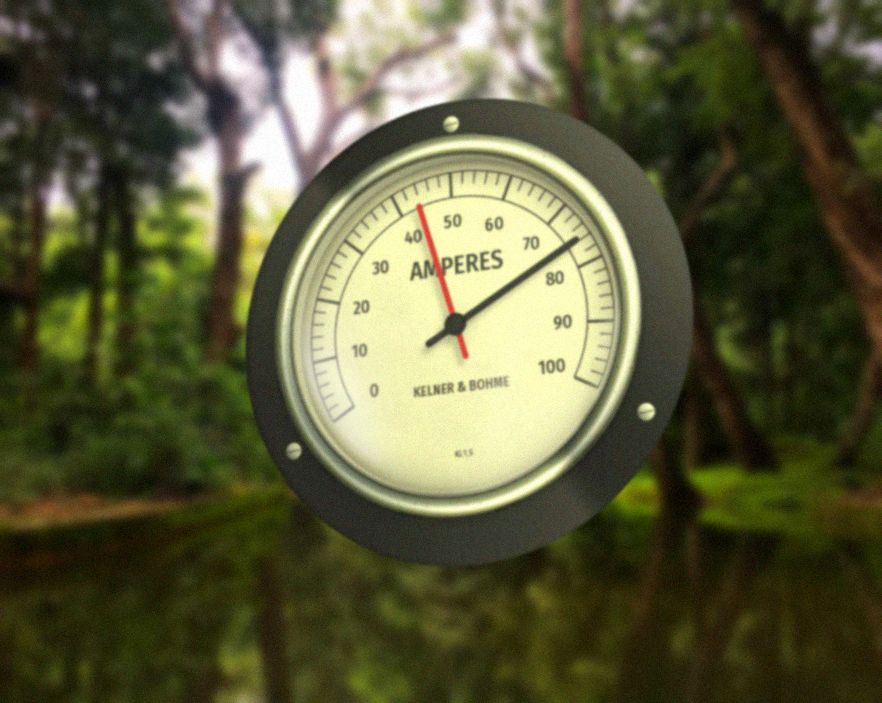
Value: 76 A
